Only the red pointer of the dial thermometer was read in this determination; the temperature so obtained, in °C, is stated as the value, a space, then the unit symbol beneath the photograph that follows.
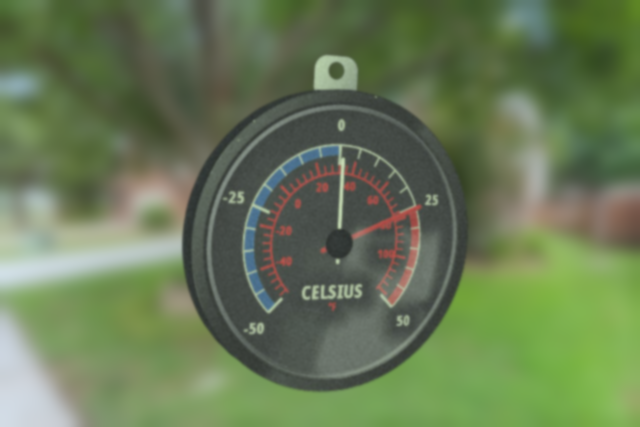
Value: 25 °C
